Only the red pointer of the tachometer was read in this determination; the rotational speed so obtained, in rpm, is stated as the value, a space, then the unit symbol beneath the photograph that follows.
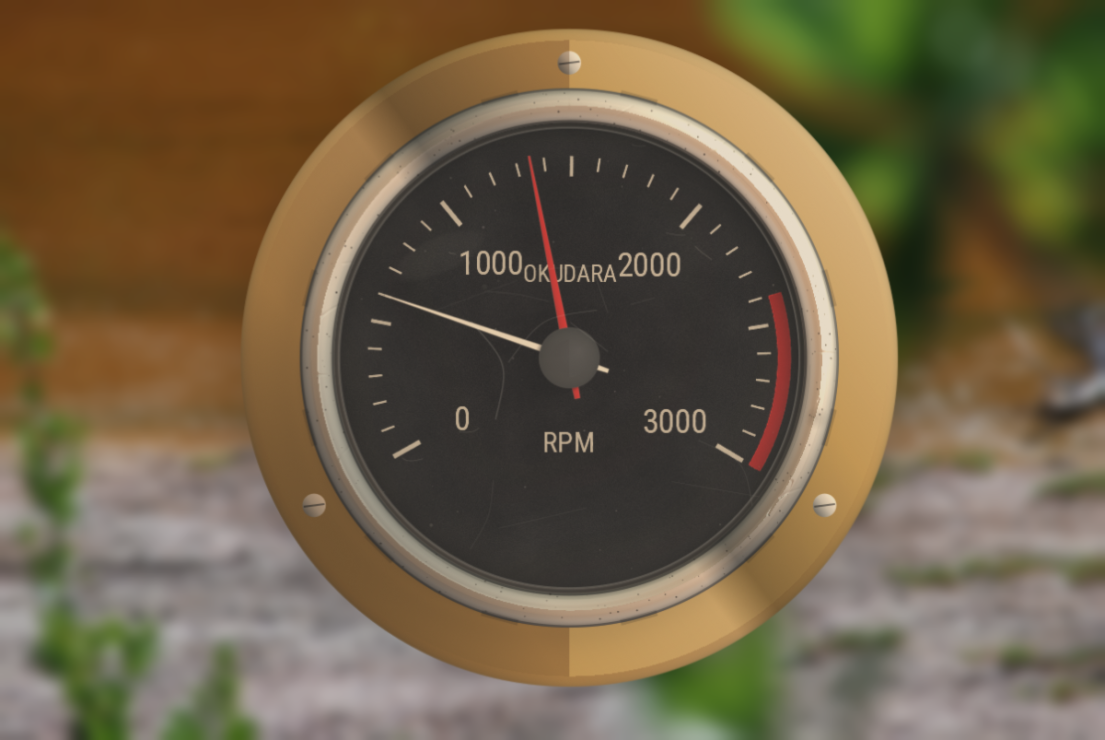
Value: 1350 rpm
